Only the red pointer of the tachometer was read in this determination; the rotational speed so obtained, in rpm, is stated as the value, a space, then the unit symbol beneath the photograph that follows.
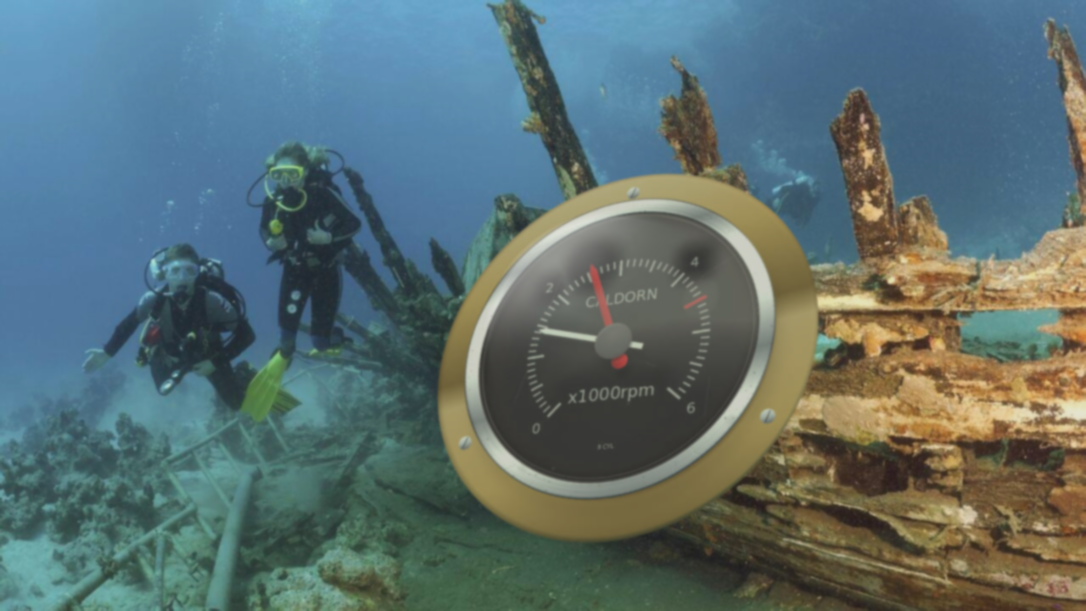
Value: 2600 rpm
